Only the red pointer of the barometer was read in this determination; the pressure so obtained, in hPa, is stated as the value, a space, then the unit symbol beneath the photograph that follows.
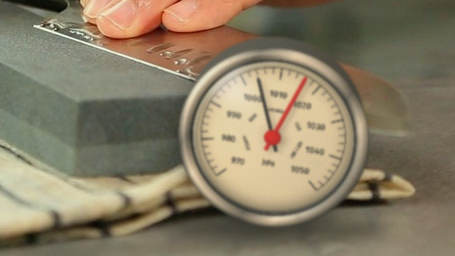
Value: 1016 hPa
